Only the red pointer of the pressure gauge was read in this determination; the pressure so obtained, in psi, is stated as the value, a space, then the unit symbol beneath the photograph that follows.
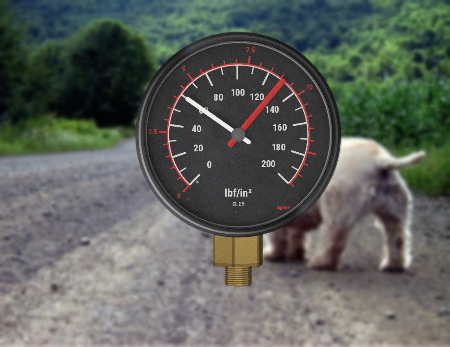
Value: 130 psi
